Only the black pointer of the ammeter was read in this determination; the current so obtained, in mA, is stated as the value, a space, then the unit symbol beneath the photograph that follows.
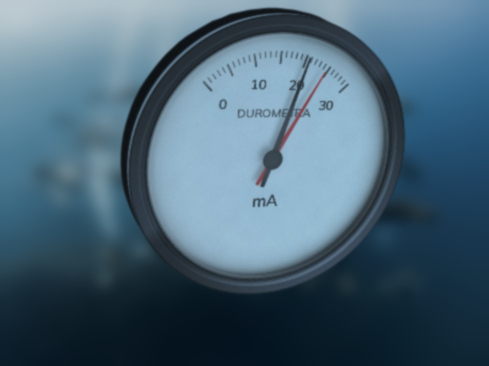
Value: 20 mA
